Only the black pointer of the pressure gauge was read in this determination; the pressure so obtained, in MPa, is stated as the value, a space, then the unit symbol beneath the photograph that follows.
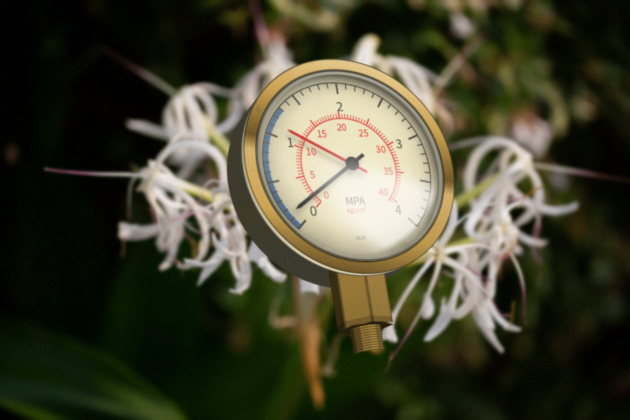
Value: 0.15 MPa
